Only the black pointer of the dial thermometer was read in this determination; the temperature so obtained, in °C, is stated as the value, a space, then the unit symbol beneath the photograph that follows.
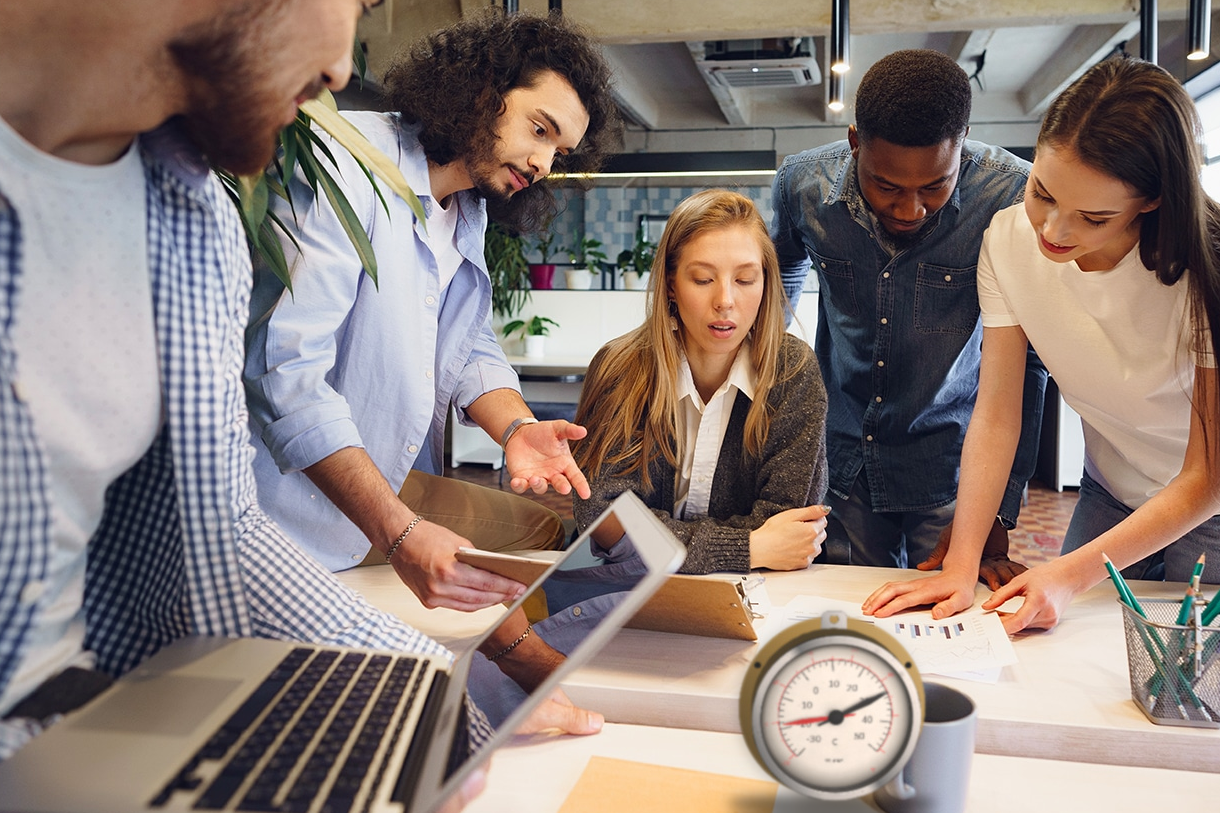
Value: 30 °C
